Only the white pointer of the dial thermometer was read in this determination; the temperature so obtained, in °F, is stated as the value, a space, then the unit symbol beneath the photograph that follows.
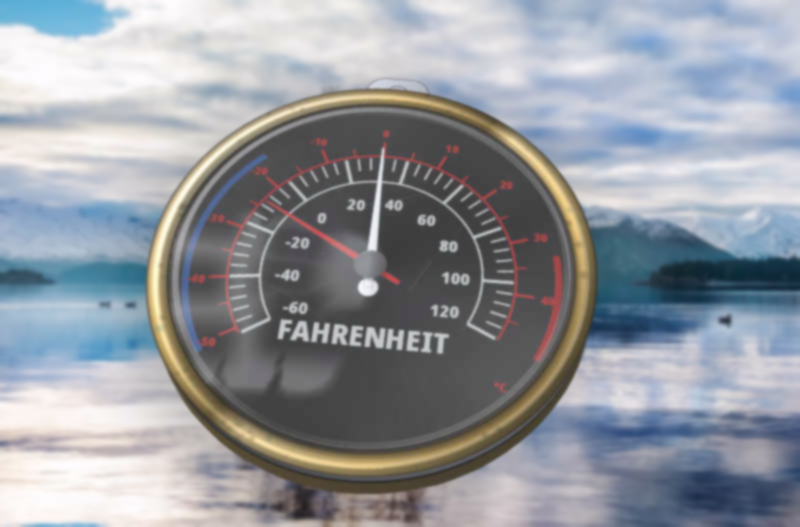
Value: 32 °F
